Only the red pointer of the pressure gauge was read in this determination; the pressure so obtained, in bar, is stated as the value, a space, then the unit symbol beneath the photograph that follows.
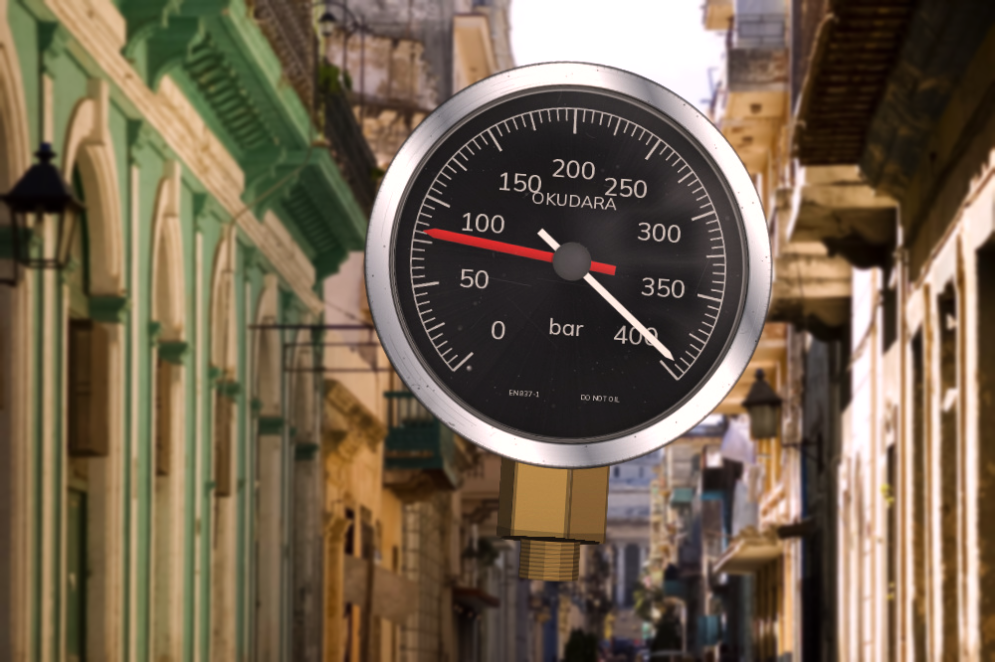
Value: 80 bar
